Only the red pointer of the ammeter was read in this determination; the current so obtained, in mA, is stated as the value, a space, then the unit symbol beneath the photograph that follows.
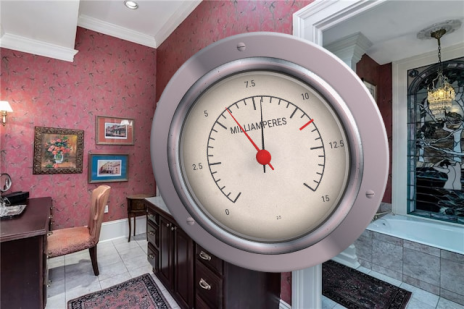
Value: 6 mA
